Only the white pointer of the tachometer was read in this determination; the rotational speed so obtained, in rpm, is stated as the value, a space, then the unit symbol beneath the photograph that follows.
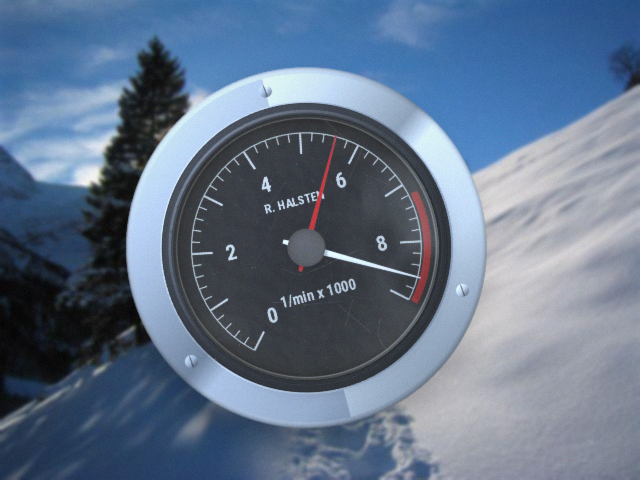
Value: 8600 rpm
